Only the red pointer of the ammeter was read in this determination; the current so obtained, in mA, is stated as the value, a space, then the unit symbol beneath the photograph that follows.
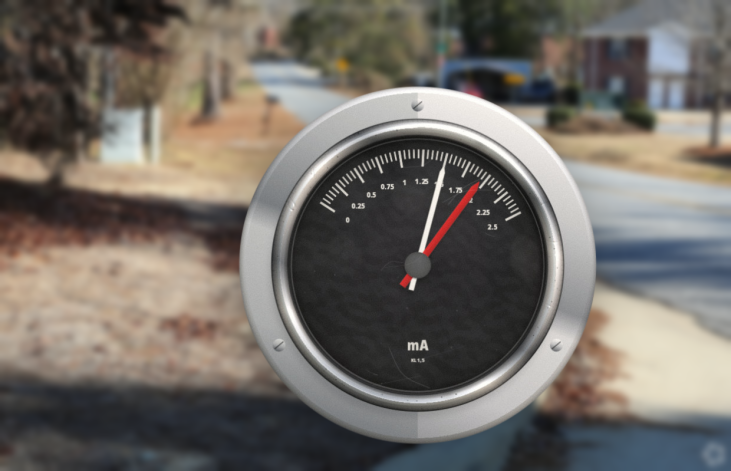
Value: 1.95 mA
